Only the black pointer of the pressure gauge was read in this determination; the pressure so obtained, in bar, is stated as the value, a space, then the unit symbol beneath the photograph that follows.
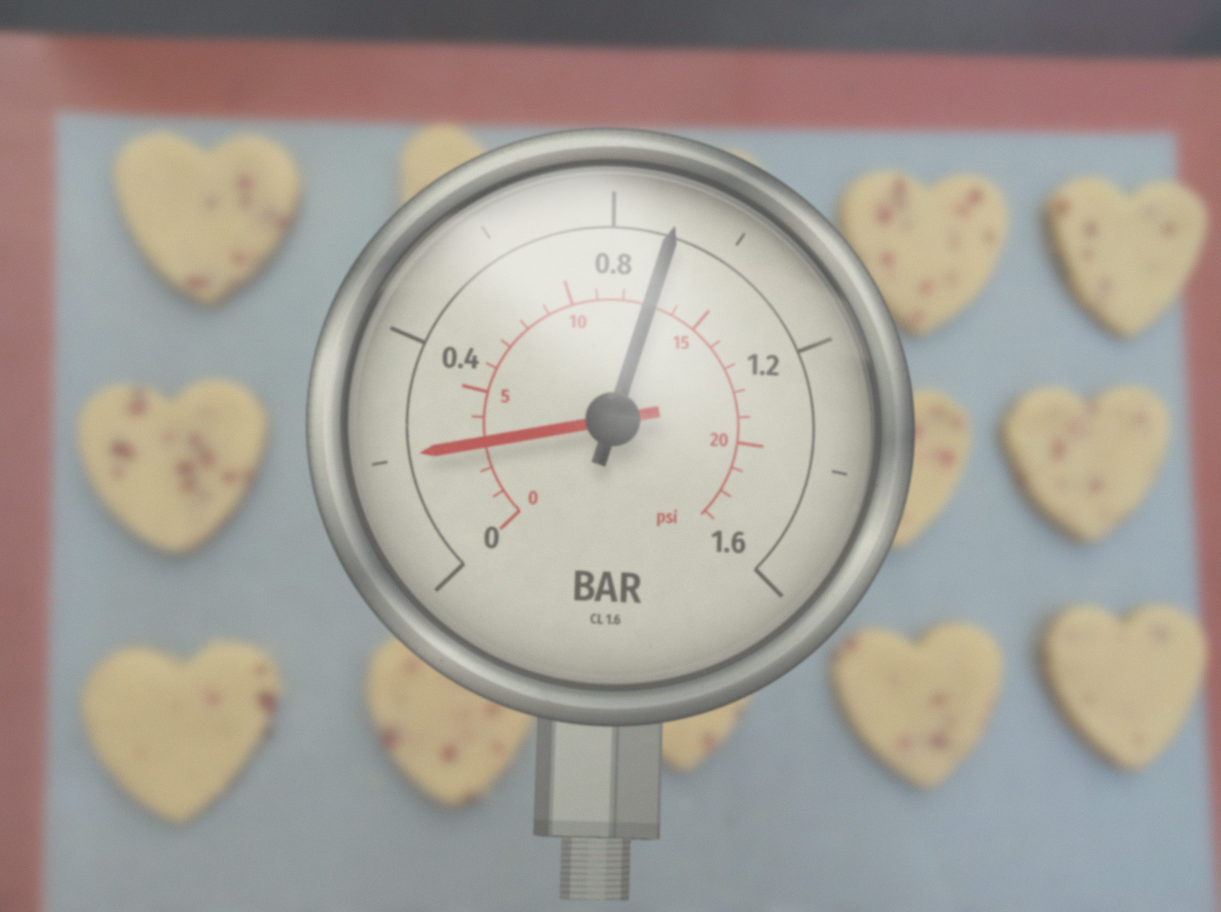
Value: 0.9 bar
